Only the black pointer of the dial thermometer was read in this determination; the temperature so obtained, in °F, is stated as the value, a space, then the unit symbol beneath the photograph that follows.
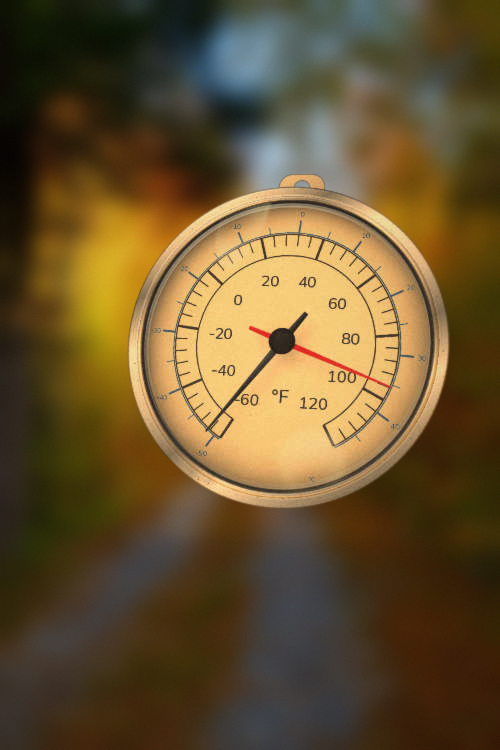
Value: -56 °F
